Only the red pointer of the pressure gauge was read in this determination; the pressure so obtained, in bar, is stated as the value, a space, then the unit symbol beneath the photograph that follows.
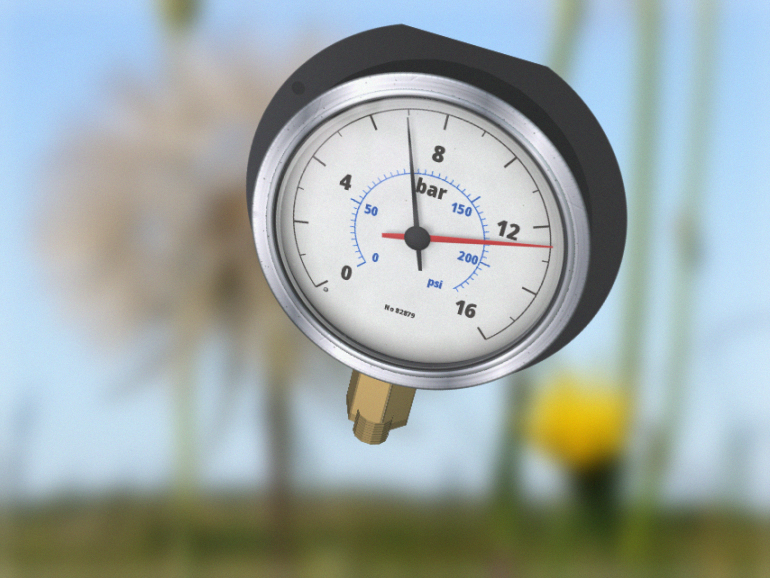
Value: 12.5 bar
